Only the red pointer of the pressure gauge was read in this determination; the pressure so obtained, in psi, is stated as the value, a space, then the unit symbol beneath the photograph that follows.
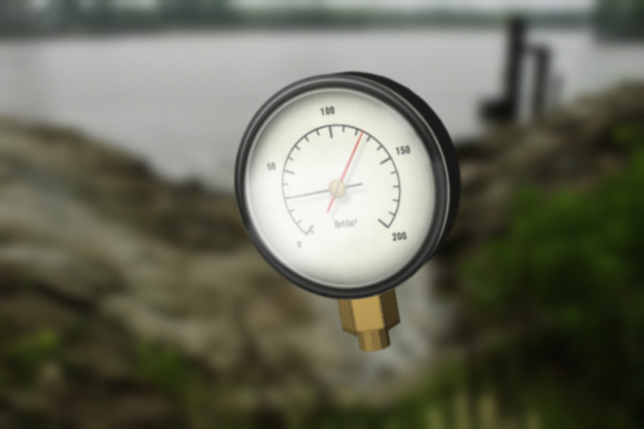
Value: 125 psi
